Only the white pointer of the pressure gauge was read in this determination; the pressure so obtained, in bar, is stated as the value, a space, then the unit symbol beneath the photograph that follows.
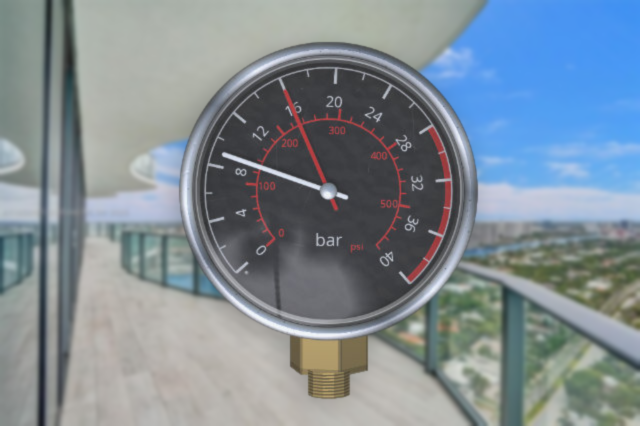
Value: 9 bar
